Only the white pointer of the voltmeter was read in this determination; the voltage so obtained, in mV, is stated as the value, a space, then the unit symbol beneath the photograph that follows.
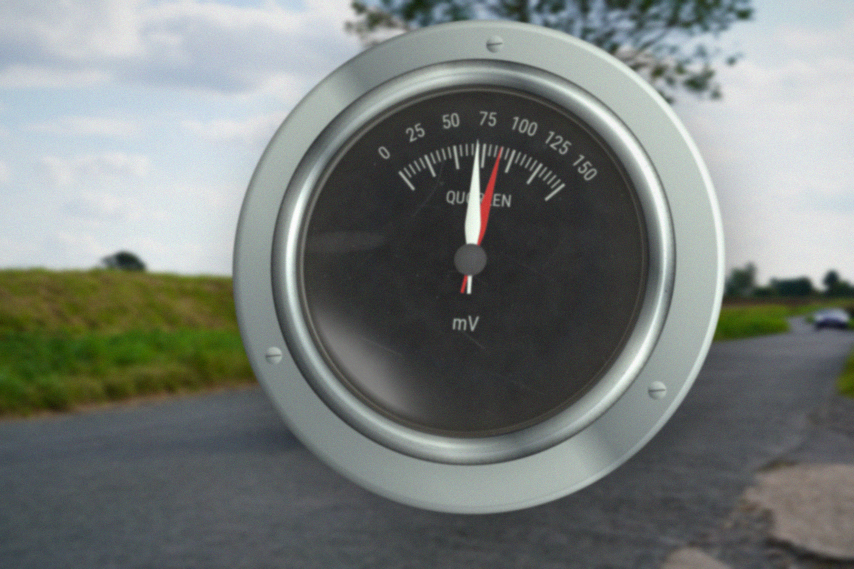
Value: 70 mV
